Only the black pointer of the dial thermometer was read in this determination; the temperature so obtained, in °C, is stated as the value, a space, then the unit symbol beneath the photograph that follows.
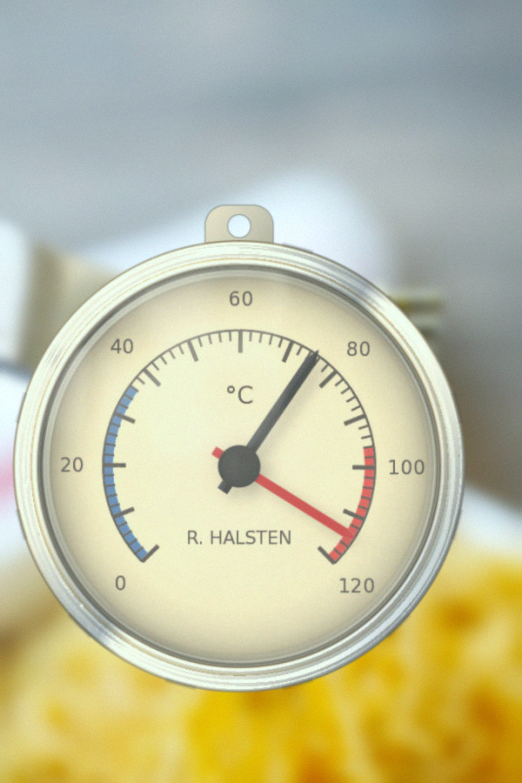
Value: 75 °C
